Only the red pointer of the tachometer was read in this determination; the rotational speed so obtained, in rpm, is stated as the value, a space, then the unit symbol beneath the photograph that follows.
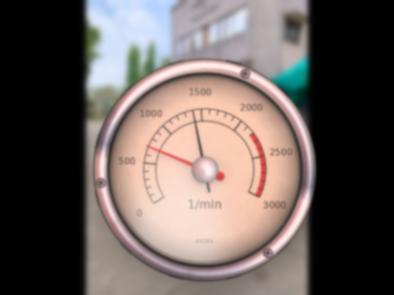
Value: 700 rpm
